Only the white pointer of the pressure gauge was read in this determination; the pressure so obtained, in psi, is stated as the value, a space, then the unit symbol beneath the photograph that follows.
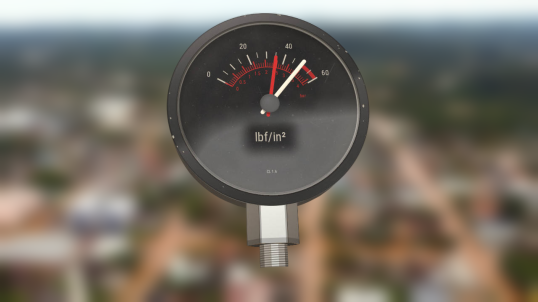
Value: 50 psi
